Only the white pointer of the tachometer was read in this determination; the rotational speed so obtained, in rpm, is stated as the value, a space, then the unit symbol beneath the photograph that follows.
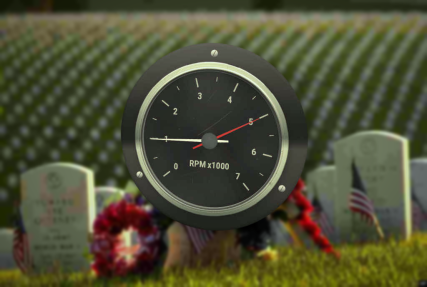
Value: 1000 rpm
